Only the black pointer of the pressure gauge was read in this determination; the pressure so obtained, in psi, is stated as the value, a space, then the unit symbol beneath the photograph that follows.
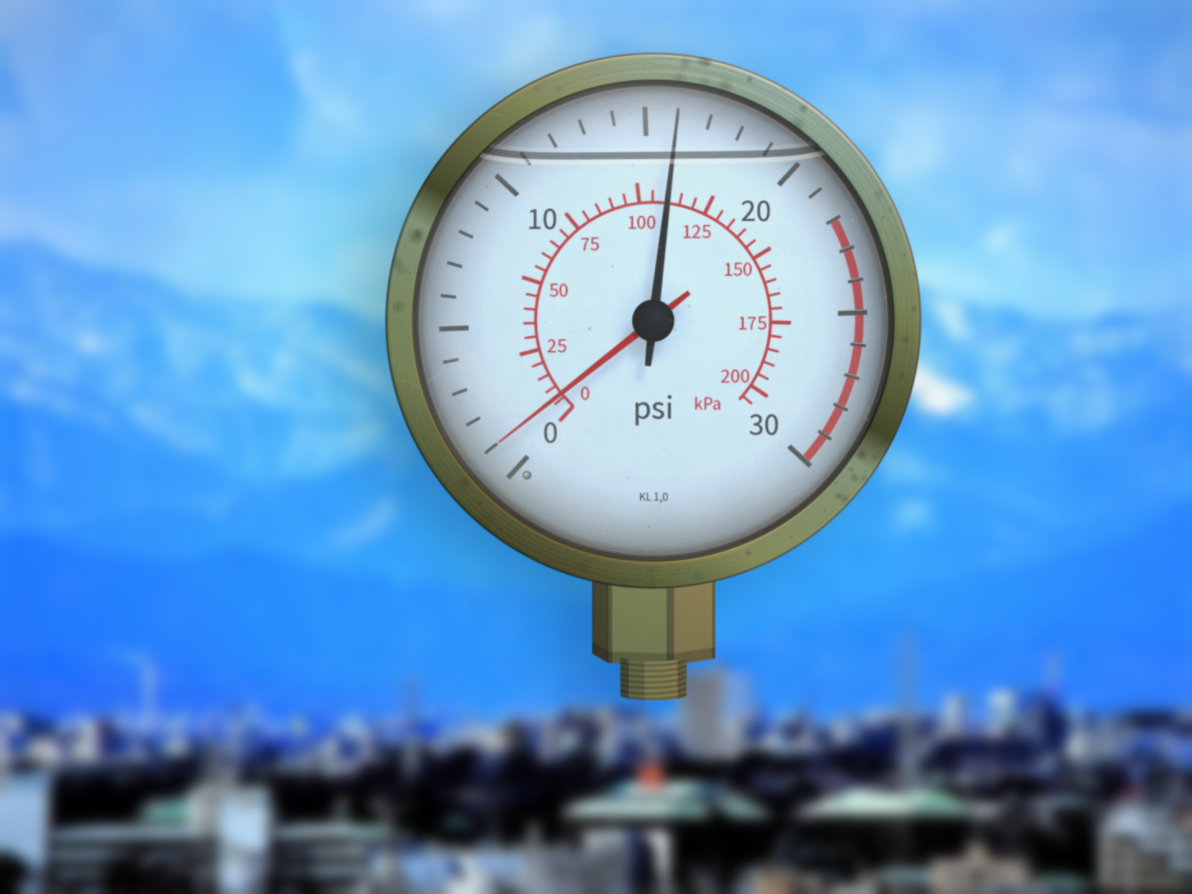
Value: 16 psi
